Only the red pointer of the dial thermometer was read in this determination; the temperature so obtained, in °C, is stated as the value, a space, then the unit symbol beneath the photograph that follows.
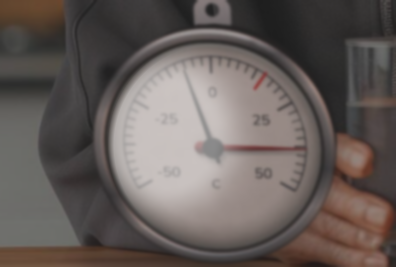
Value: 37.5 °C
